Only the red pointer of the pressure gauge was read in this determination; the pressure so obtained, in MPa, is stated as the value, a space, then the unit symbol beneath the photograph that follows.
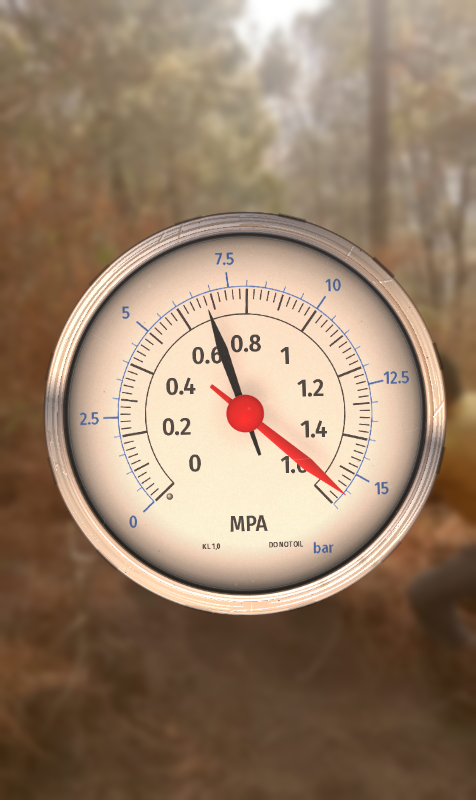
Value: 1.56 MPa
